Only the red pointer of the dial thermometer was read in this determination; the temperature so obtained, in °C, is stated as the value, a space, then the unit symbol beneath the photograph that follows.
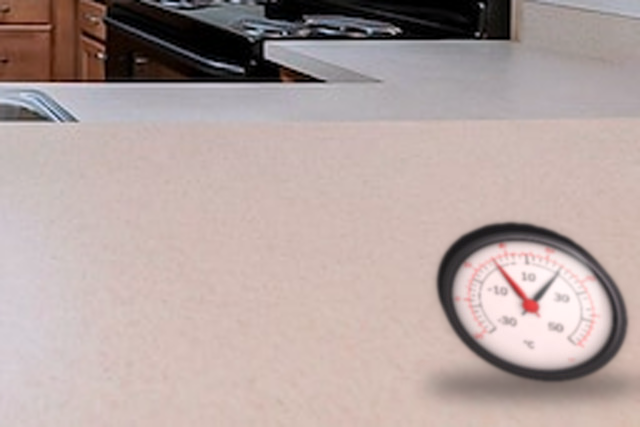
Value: 0 °C
